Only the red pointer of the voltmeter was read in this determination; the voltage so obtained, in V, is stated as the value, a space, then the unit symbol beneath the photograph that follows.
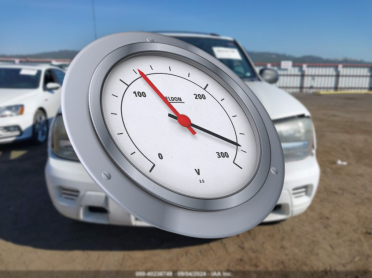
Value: 120 V
